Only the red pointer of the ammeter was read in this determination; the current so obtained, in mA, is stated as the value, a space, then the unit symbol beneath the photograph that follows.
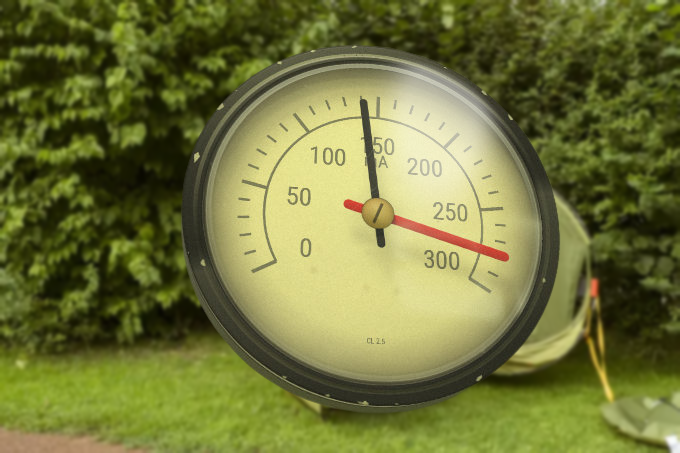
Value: 280 mA
